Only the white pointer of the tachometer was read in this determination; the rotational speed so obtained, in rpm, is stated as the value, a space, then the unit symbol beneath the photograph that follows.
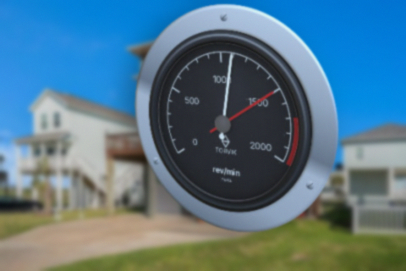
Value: 1100 rpm
